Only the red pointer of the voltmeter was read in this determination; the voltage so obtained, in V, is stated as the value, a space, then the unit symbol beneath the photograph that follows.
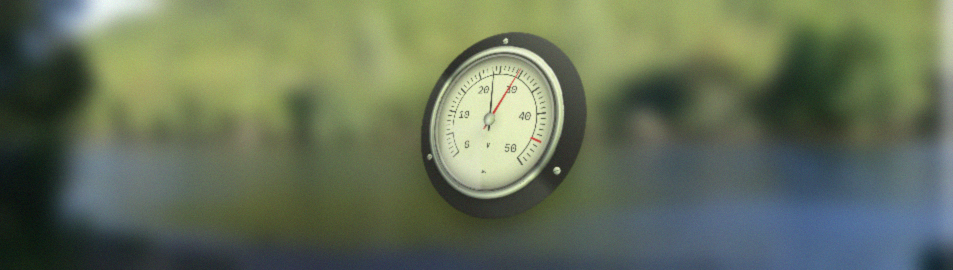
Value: 30 V
